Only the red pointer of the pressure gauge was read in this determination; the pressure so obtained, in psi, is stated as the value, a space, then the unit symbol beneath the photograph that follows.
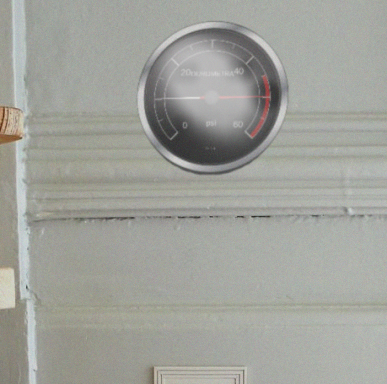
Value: 50 psi
